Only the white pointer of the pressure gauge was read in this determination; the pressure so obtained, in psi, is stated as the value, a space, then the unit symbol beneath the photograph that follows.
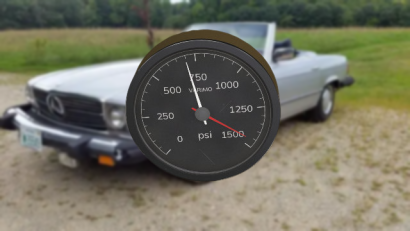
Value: 700 psi
